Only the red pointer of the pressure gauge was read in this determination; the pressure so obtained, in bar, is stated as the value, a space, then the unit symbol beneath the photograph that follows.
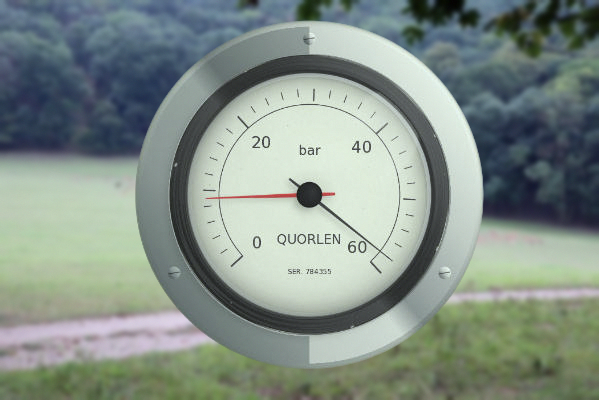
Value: 9 bar
